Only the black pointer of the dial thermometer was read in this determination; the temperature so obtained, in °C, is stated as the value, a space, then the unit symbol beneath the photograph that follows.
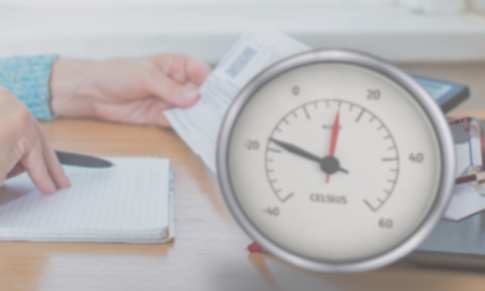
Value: -16 °C
